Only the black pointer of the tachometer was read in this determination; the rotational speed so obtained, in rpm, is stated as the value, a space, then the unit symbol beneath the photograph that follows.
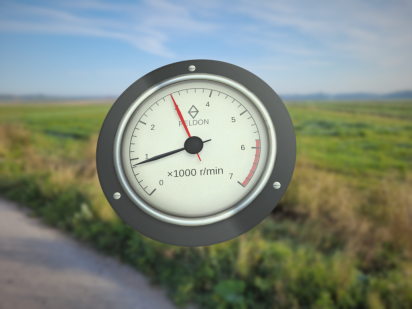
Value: 800 rpm
